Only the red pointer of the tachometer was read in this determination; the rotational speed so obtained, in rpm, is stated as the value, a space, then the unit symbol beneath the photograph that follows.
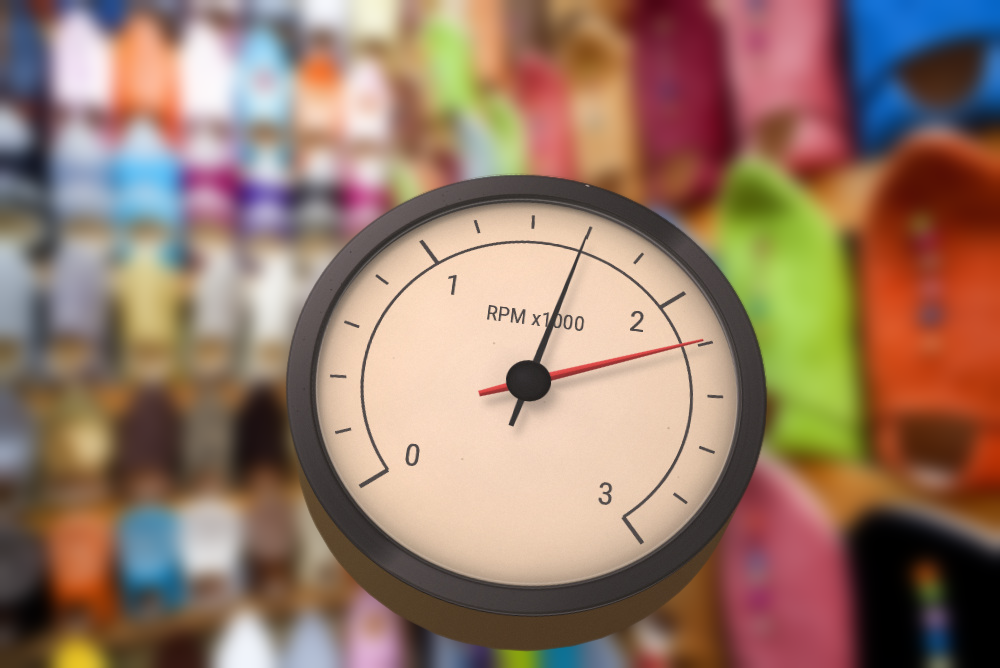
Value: 2200 rpm
